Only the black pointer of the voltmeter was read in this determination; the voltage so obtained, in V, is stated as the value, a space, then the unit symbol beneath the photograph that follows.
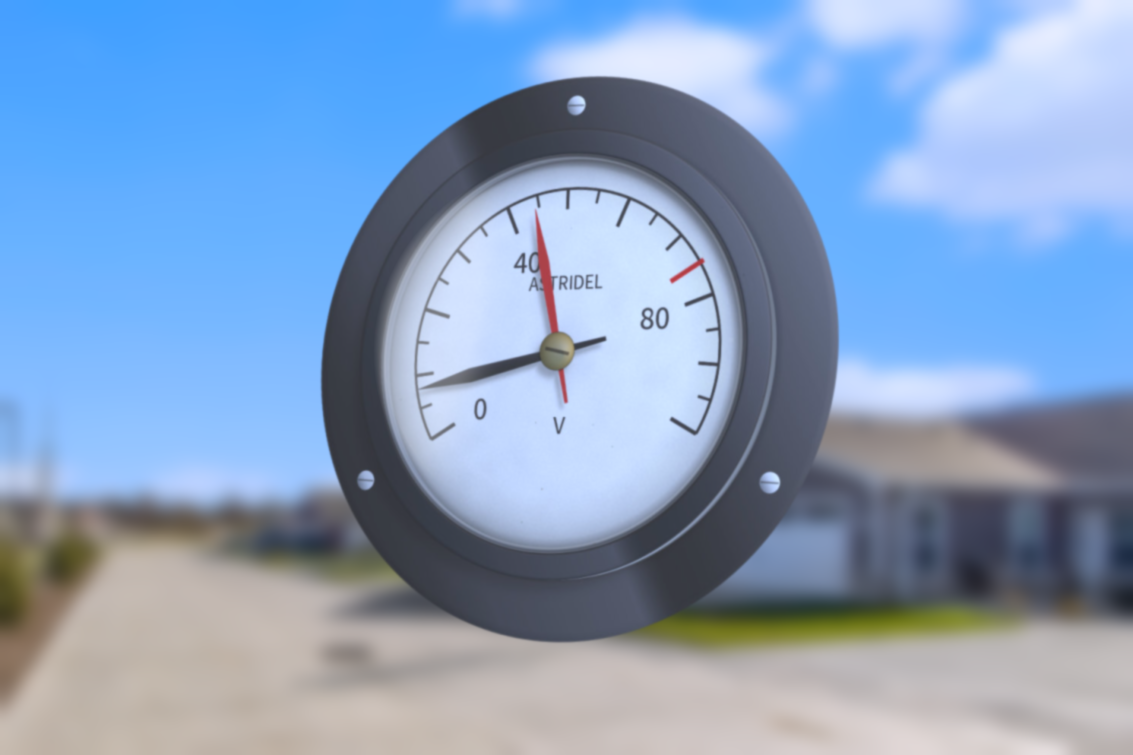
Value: 7.5 V
